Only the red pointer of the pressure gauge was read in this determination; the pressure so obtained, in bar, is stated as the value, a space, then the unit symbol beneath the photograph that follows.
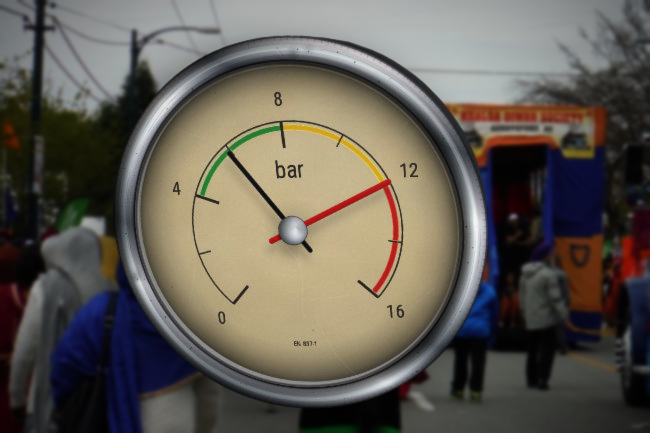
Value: 12 bar
